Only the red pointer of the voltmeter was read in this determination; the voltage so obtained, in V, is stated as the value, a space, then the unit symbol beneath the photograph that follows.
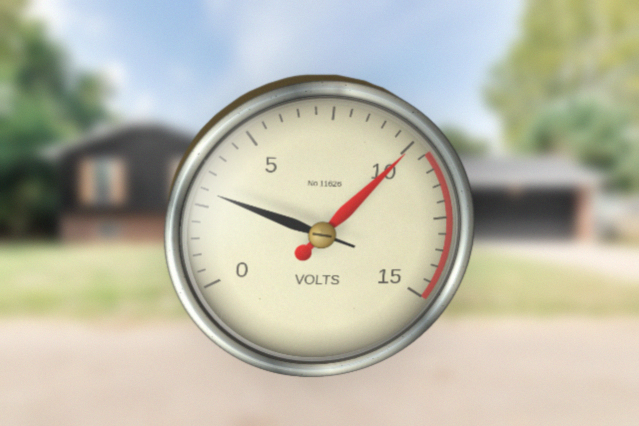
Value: 10 V
